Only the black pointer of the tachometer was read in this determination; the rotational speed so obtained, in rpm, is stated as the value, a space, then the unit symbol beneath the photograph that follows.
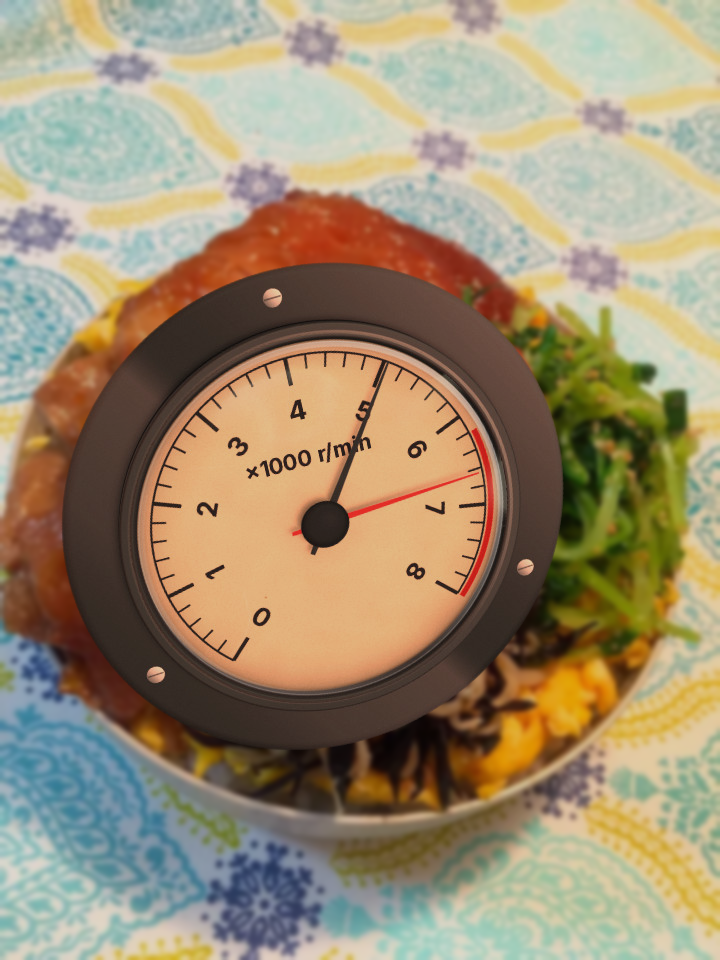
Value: 5000 rpm
